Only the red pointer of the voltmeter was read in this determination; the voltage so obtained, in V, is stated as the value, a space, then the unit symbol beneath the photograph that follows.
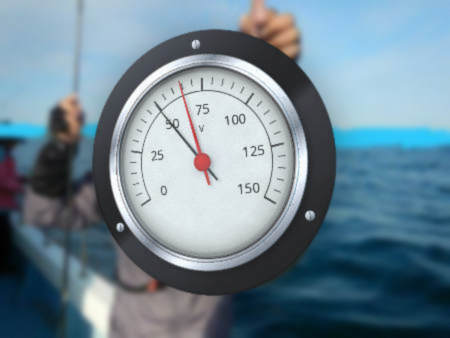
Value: 65 V
